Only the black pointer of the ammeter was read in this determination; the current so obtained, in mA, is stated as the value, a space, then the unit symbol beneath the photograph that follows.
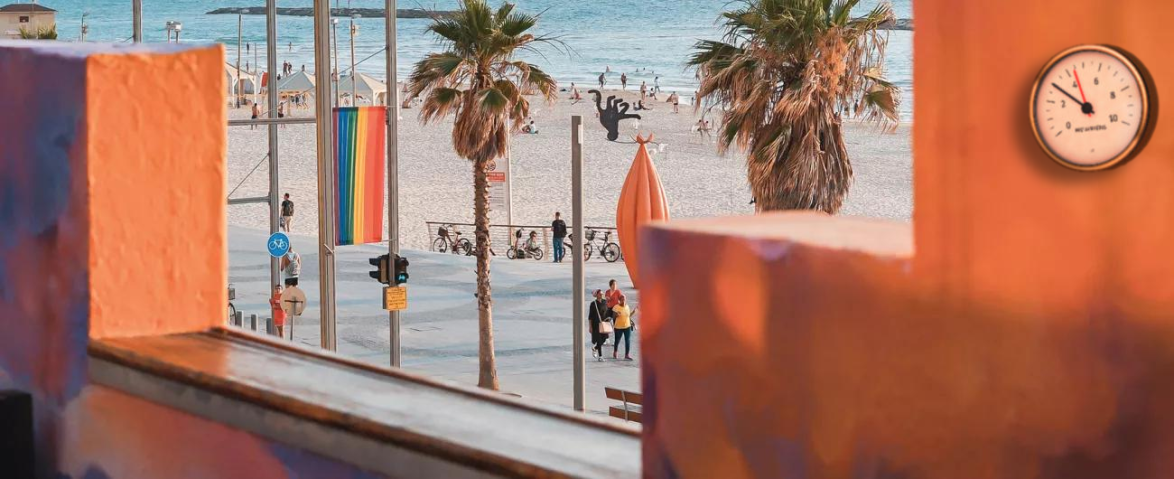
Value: 3 mA
